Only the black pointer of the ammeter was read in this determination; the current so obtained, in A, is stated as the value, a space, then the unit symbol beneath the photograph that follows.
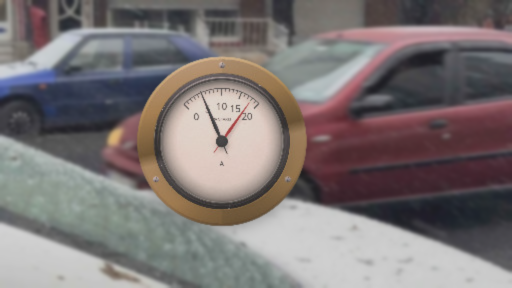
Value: 5 A
